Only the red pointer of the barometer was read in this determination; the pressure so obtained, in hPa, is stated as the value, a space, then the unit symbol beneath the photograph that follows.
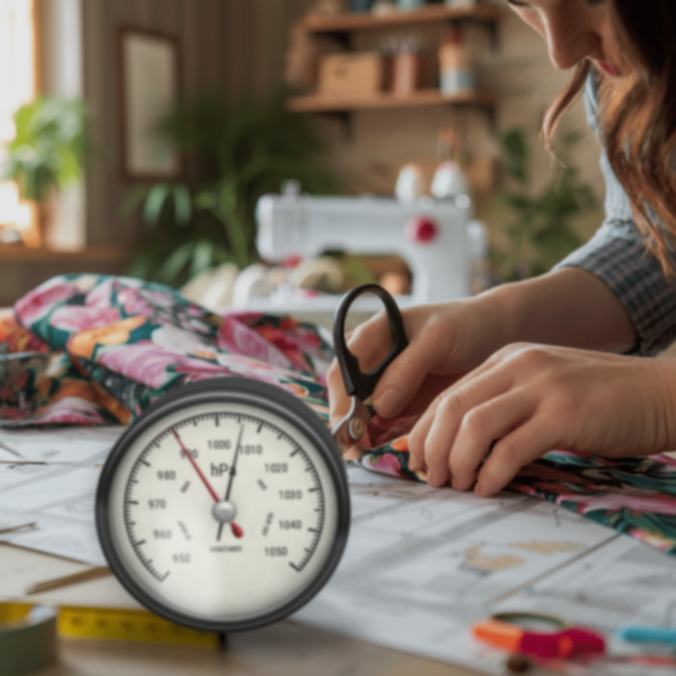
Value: 990 hPa
